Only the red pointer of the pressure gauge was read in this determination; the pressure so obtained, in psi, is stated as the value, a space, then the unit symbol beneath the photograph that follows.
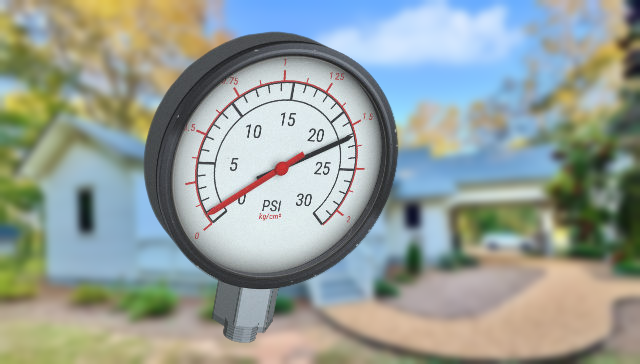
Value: 1 psi
